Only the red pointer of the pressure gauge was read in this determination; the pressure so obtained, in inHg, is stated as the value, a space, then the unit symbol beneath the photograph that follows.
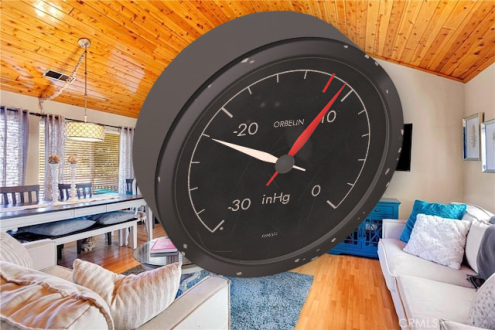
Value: -11 inHg
